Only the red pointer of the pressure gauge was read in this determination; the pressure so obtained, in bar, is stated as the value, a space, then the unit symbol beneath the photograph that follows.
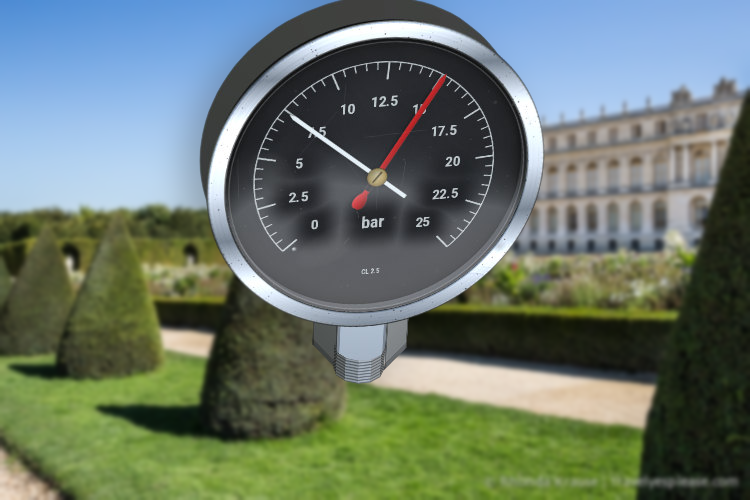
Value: 15 bar
